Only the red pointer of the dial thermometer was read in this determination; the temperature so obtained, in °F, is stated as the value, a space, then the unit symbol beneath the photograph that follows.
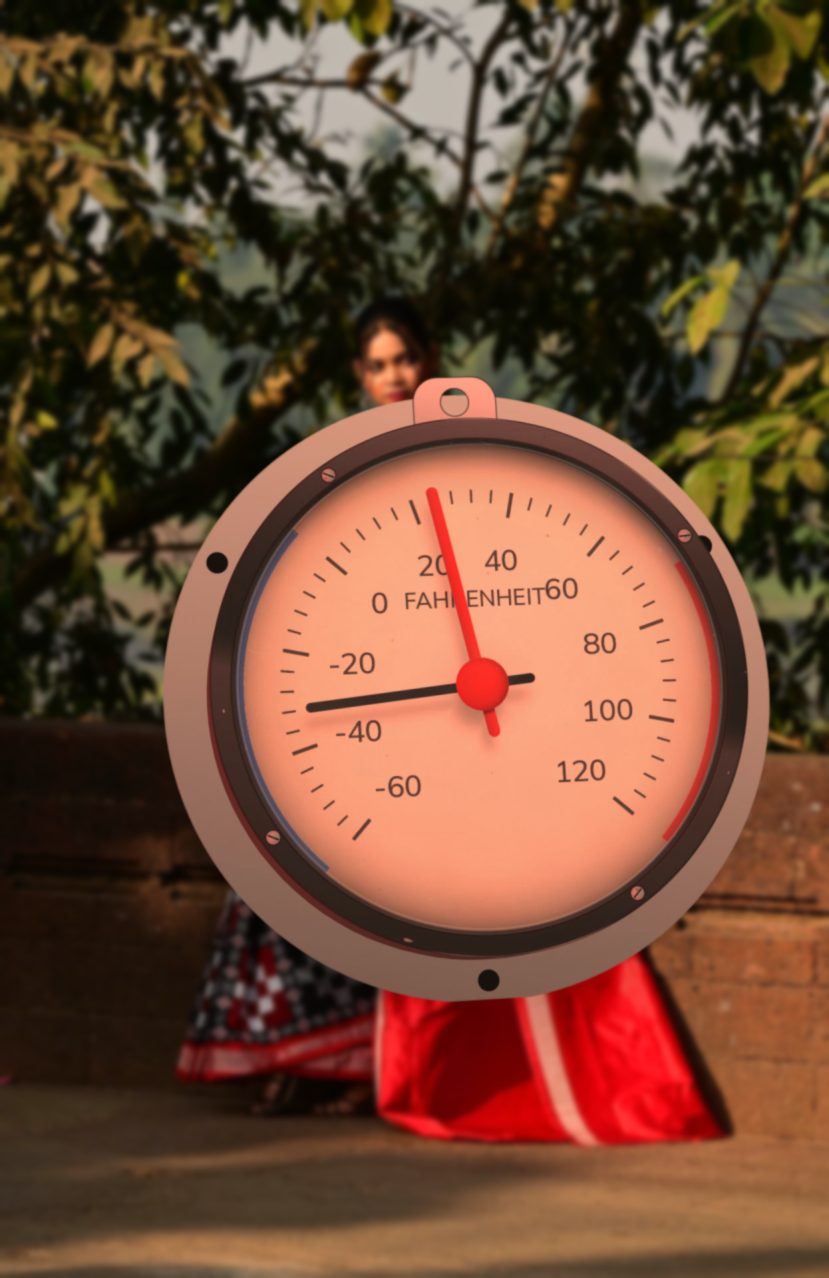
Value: 24 °F
